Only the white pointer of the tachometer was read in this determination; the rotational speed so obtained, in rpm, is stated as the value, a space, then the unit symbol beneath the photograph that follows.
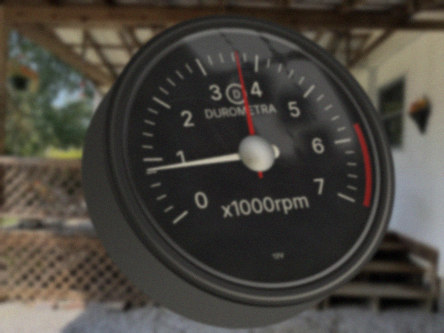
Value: 800 rpm
